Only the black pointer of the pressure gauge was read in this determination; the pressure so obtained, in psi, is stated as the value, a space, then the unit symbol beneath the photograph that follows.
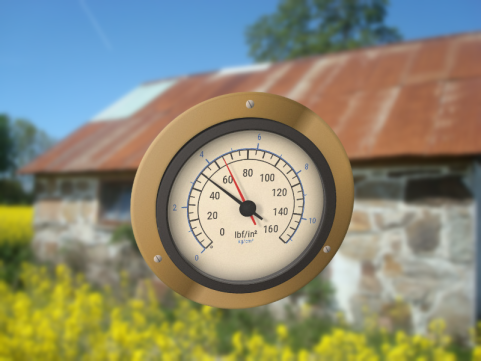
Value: 50 psi
